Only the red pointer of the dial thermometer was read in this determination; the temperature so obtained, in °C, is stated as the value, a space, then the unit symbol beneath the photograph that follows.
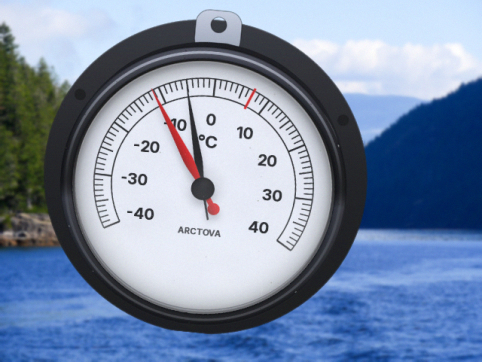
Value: -11 °C
